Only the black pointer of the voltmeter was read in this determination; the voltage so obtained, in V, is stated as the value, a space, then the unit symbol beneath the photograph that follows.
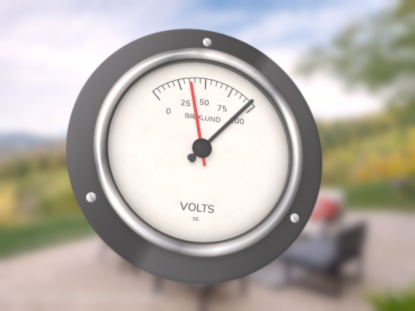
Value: 95 V
